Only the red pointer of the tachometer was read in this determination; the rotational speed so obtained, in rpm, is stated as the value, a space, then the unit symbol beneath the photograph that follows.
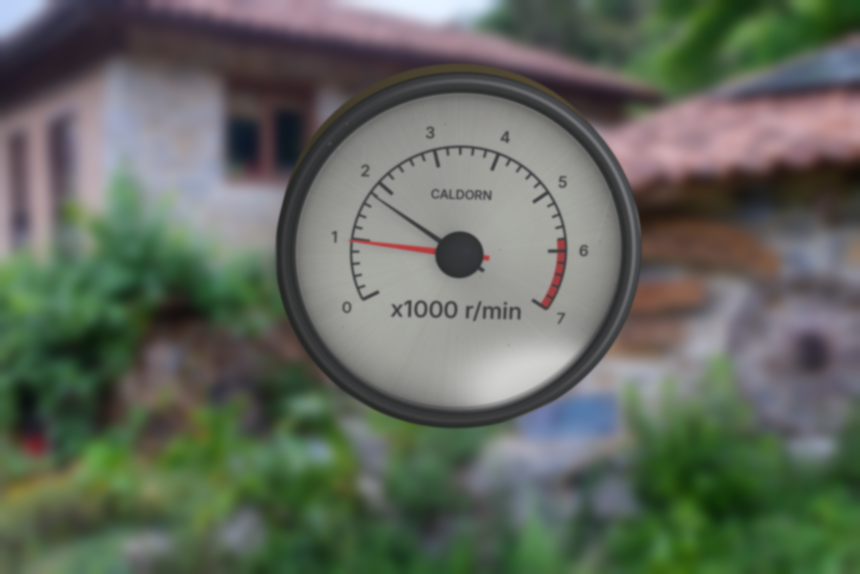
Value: 1000 rpm
